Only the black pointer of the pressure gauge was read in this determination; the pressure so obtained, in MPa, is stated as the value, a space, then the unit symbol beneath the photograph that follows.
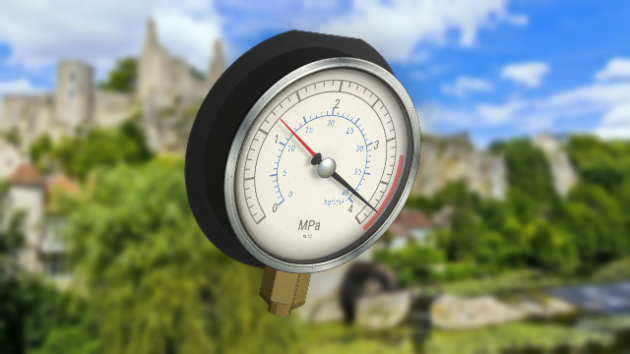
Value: 3.8 MPa
